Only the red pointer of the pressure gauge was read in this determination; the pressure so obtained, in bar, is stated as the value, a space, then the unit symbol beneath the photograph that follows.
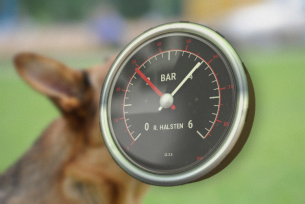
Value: 2 bar
